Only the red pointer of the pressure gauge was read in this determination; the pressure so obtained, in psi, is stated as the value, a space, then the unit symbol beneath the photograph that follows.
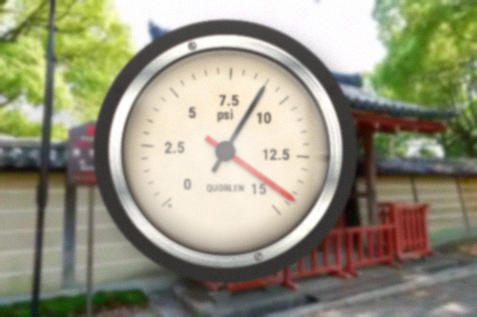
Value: 14.25 psi
